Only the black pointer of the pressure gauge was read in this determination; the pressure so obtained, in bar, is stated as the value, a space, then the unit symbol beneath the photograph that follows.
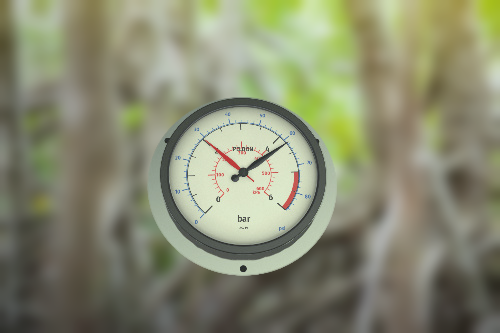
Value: 4.25 bar
